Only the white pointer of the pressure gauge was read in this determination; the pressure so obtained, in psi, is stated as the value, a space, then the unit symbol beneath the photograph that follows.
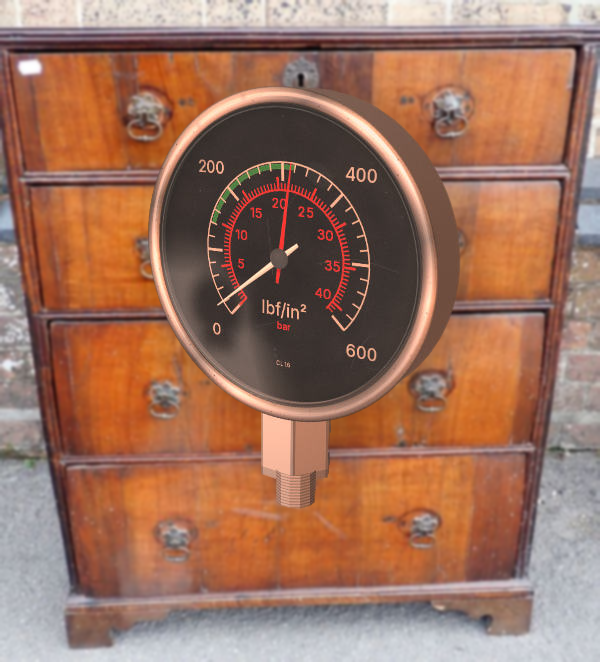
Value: 20 psi
